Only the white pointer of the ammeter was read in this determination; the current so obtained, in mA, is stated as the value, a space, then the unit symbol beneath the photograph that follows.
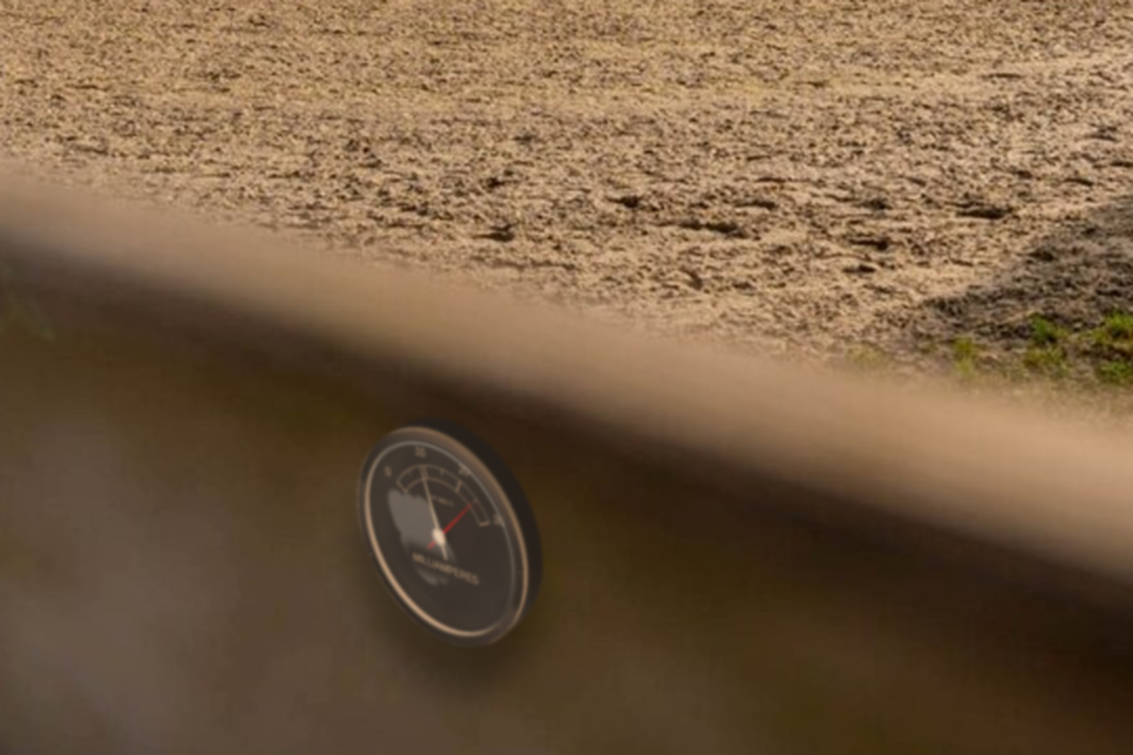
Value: 10 mA
